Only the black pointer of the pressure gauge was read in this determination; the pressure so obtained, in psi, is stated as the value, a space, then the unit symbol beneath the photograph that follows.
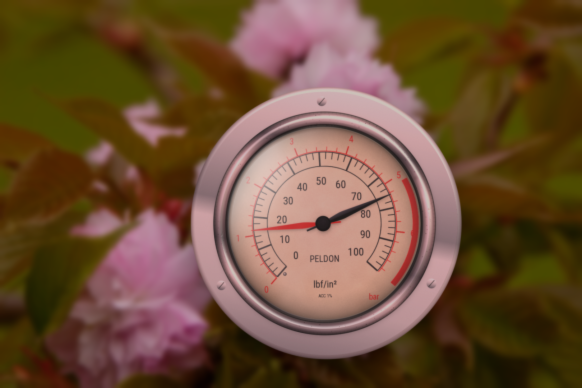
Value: 76 psi
